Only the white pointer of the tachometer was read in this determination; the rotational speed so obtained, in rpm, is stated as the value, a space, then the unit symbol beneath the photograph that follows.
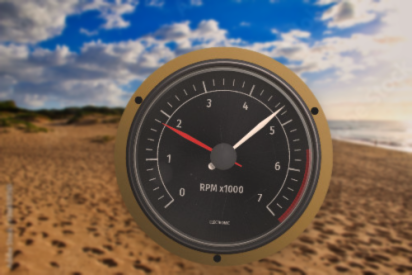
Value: 4700 rpm
